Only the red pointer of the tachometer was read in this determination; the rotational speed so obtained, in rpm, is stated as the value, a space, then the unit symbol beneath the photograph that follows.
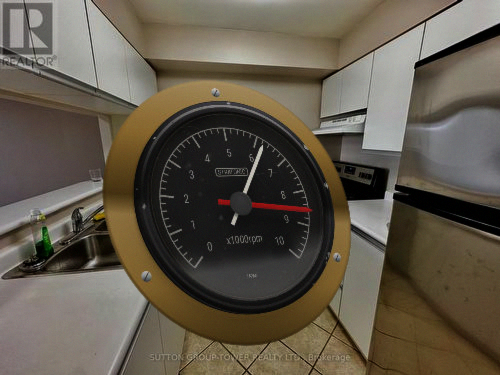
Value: 8600 rpm
